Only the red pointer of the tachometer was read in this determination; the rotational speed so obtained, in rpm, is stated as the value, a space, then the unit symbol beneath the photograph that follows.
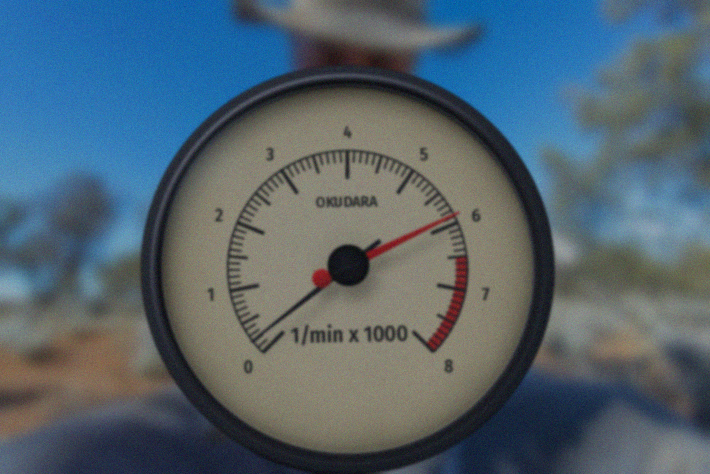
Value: 5900 rpm
